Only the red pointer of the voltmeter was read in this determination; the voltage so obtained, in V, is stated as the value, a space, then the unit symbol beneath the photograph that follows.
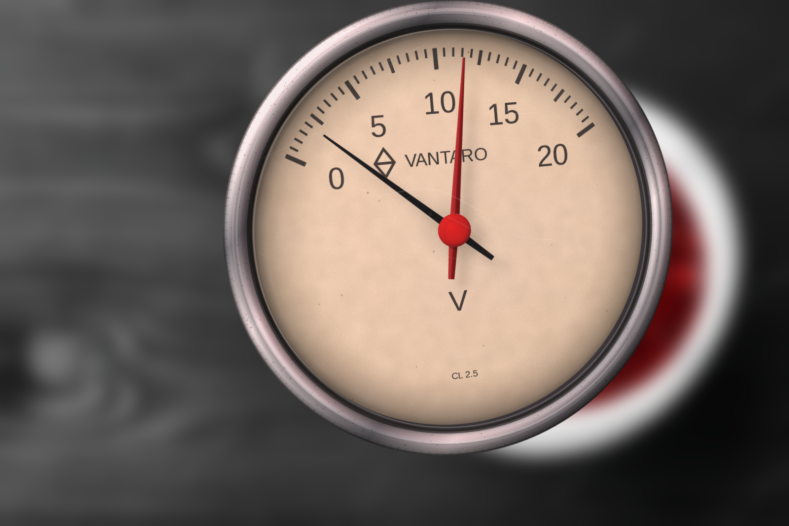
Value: 11.5 V
